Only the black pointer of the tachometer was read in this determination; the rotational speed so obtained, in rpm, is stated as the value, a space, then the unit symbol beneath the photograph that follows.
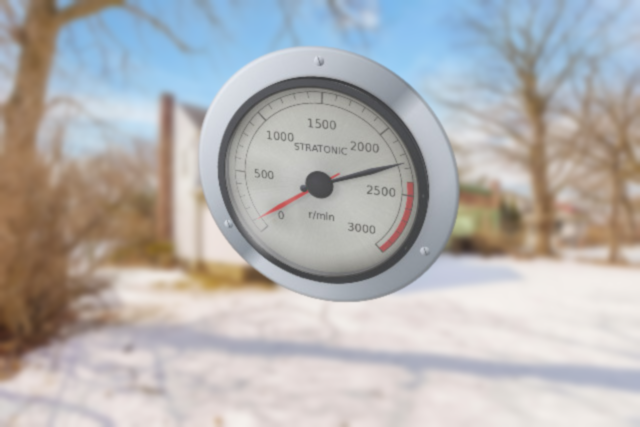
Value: 2250 rpm
